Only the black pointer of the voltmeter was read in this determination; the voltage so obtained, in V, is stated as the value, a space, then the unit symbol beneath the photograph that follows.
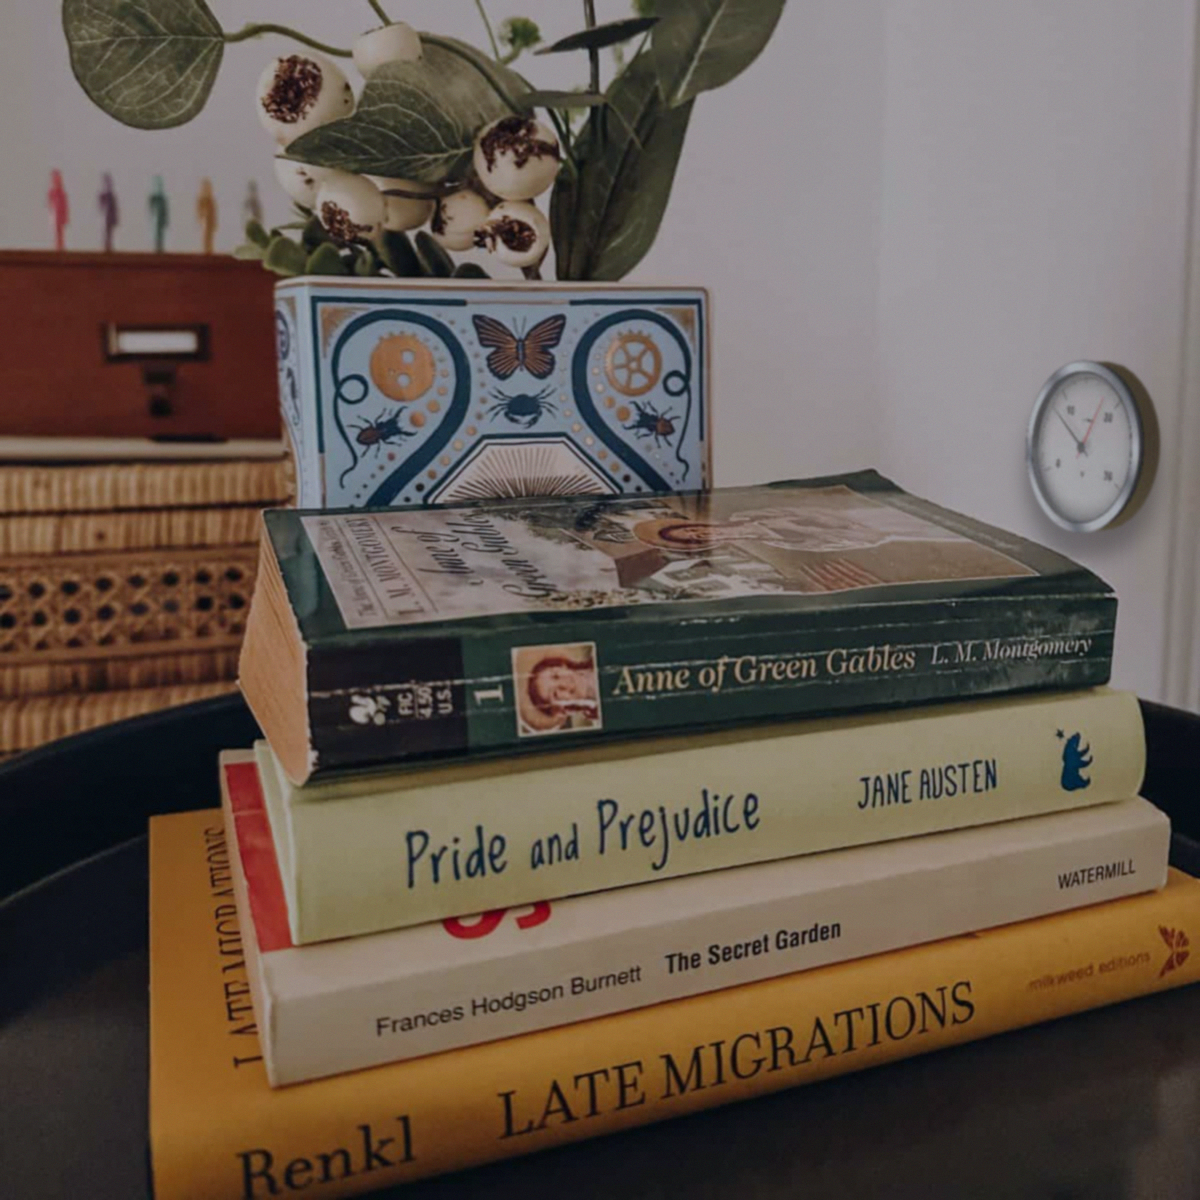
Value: 8 V
